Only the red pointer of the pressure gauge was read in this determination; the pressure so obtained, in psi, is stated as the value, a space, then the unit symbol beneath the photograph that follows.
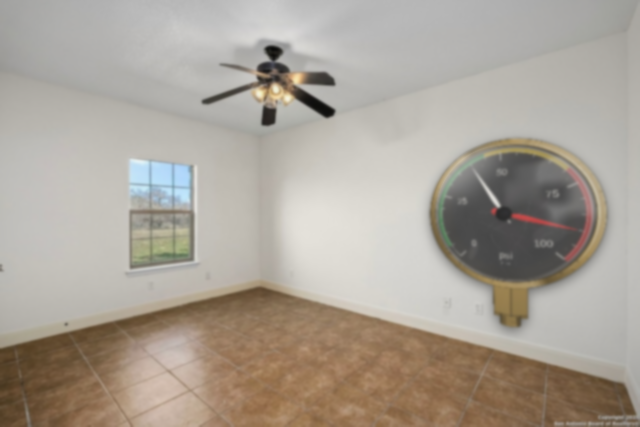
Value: 90 psi
